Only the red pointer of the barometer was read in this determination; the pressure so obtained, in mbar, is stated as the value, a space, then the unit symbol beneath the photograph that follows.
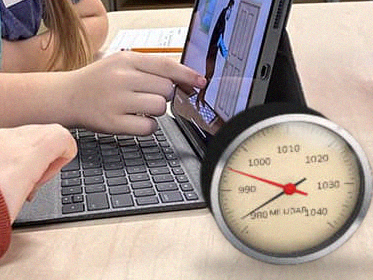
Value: 995 mbar
